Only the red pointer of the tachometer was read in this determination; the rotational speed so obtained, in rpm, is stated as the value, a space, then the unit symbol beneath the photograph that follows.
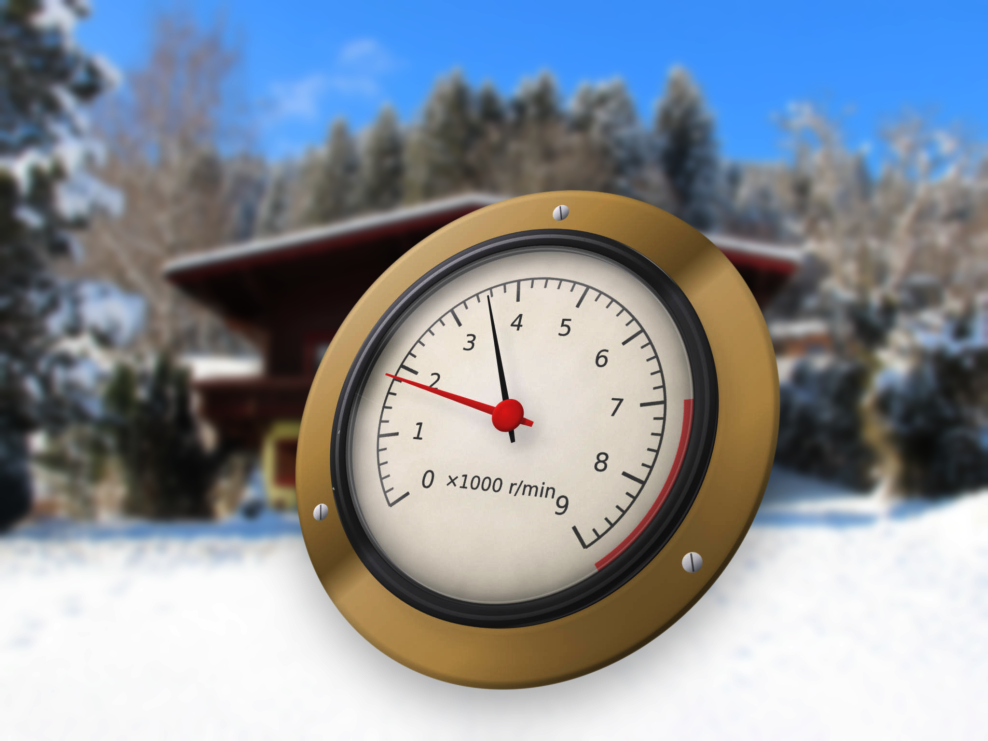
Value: 1800 rpm
